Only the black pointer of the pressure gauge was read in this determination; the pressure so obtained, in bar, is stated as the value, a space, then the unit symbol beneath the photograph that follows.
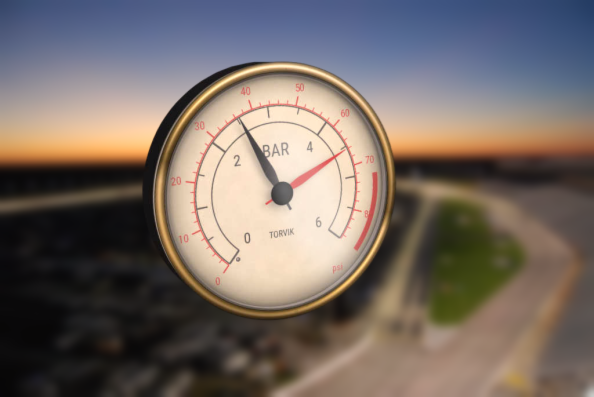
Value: 2.5 bar
